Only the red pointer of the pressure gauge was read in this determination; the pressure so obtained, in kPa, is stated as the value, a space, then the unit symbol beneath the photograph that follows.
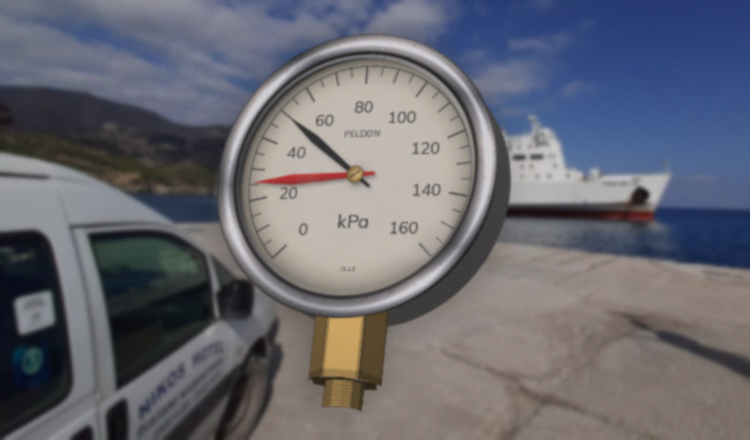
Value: 25 kPa
